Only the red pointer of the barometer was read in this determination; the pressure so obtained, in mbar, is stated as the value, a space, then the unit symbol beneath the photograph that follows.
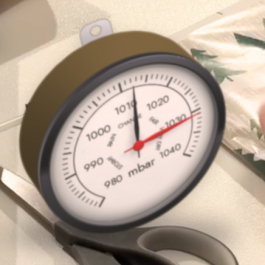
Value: 1030 mbar
